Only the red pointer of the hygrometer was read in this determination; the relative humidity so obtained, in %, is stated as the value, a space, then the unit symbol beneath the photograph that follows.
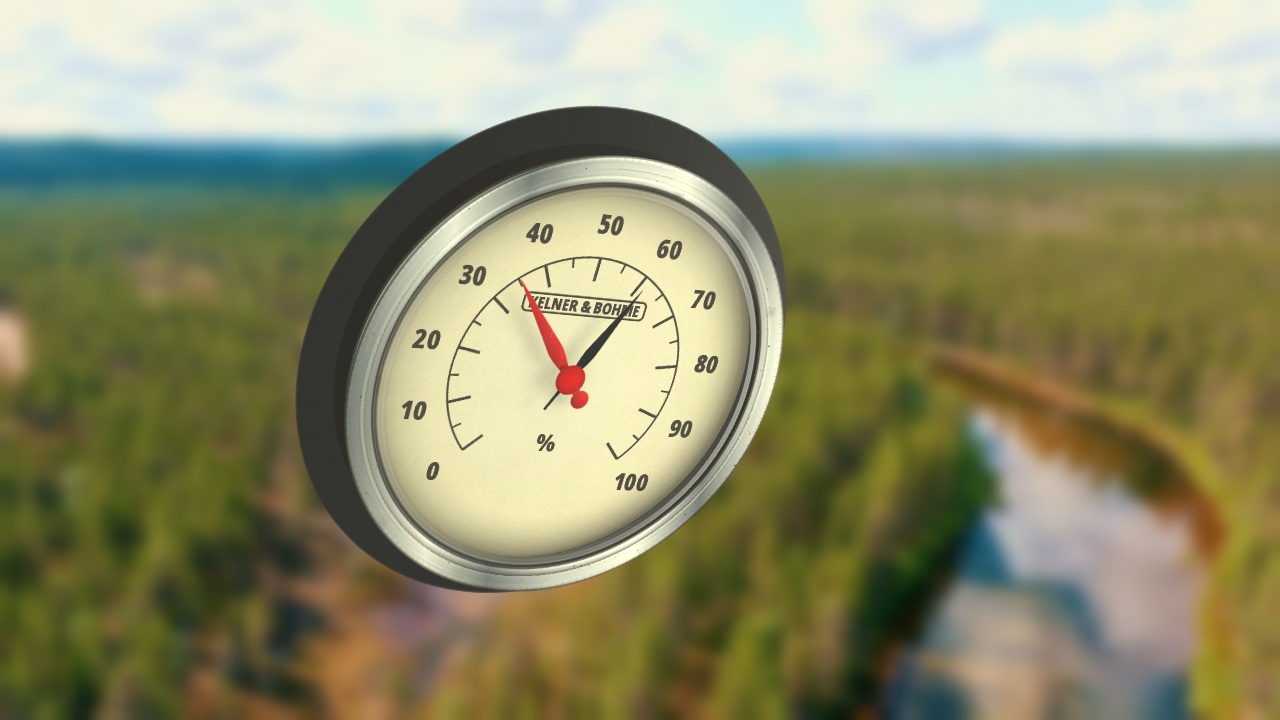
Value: 35 %
